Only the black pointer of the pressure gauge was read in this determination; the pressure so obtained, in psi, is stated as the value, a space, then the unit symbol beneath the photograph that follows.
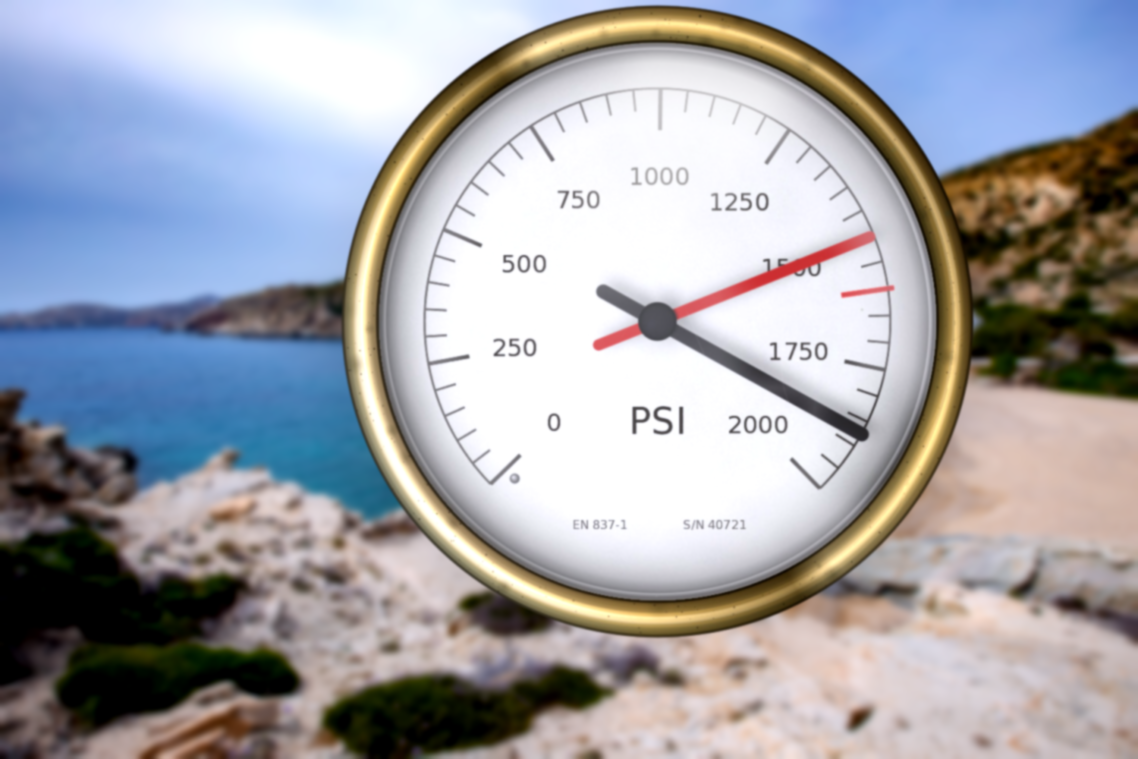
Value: 1875 psi
